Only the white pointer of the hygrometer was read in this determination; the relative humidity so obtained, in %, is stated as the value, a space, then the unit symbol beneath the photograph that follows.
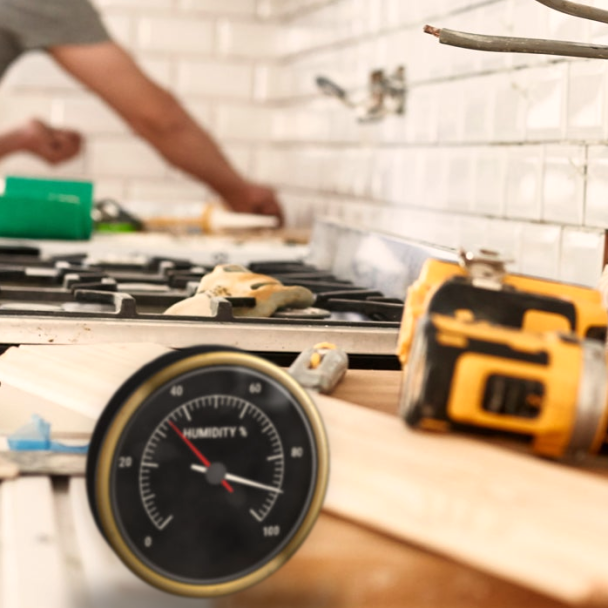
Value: 90 %
